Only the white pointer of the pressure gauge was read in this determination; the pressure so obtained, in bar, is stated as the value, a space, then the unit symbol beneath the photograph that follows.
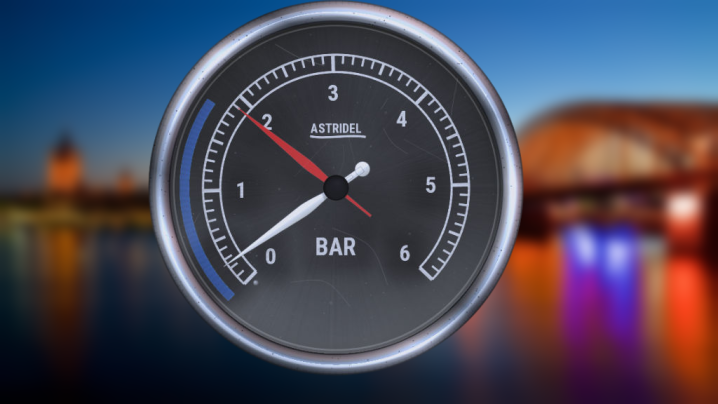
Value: 0.25 bar
